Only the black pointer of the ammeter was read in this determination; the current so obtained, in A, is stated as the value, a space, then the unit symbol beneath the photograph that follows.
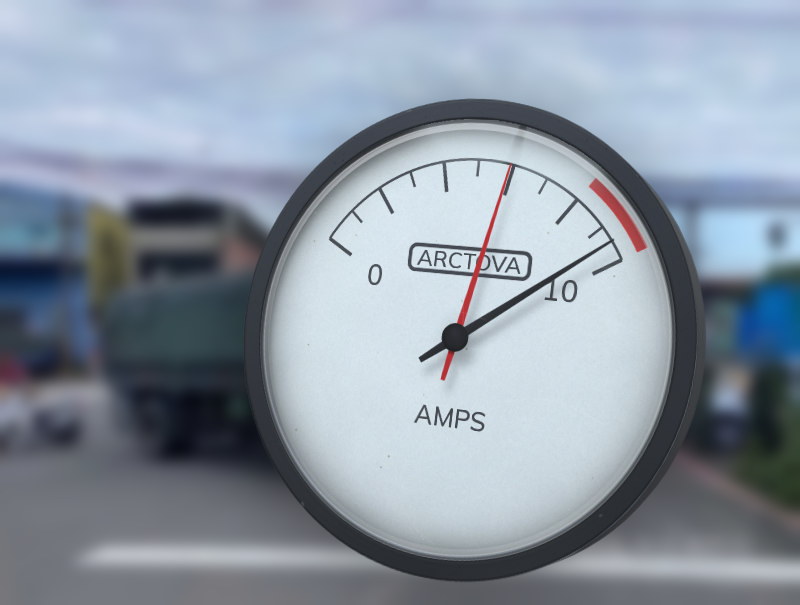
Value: 9.5 A
